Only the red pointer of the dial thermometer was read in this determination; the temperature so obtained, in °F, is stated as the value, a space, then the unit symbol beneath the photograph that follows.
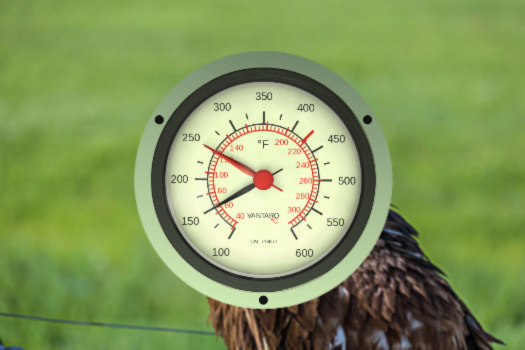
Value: 250 °F
